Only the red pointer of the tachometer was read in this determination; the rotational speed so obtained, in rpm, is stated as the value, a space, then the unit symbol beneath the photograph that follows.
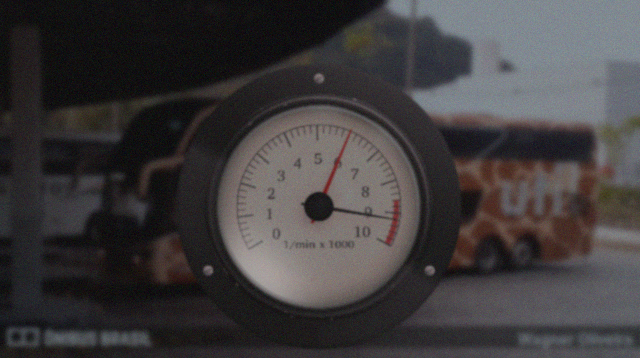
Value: 6000 rpm
